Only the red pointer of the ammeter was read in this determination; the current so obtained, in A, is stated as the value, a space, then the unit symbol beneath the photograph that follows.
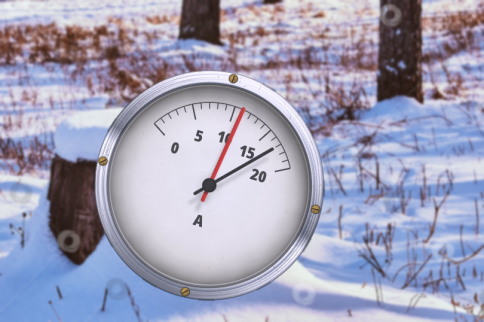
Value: 11 A
